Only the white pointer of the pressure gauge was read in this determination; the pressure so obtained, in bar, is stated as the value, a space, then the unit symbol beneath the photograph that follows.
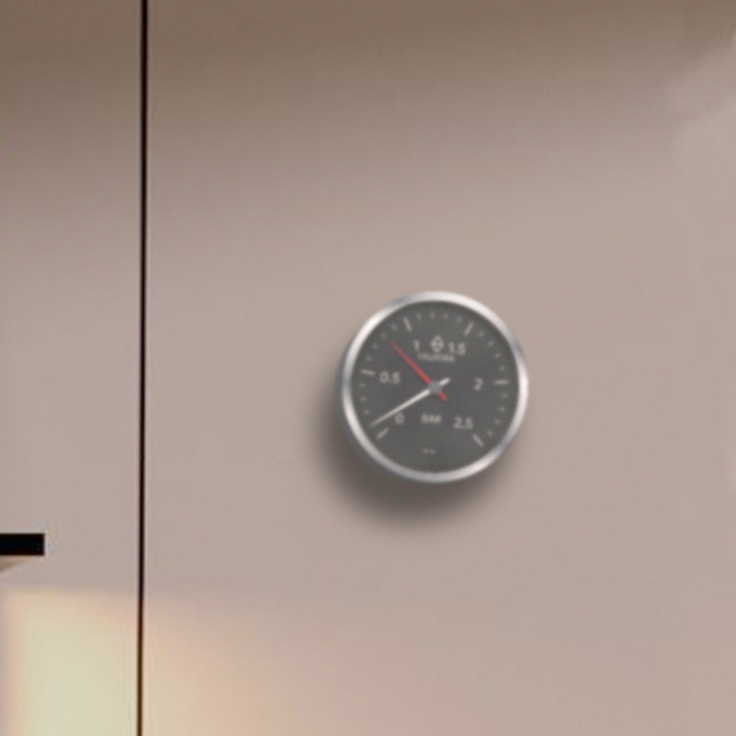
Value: 0.1 bar
